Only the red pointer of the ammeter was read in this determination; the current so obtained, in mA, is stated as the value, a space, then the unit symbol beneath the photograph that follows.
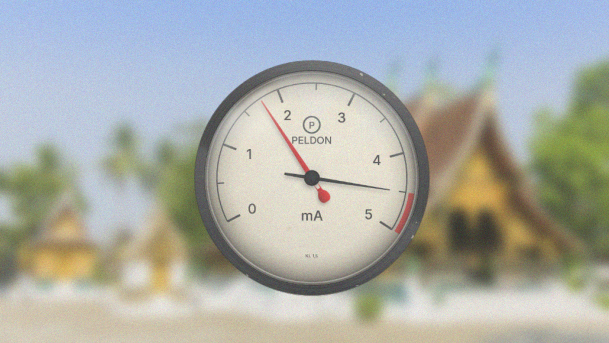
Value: 1.75 mA
